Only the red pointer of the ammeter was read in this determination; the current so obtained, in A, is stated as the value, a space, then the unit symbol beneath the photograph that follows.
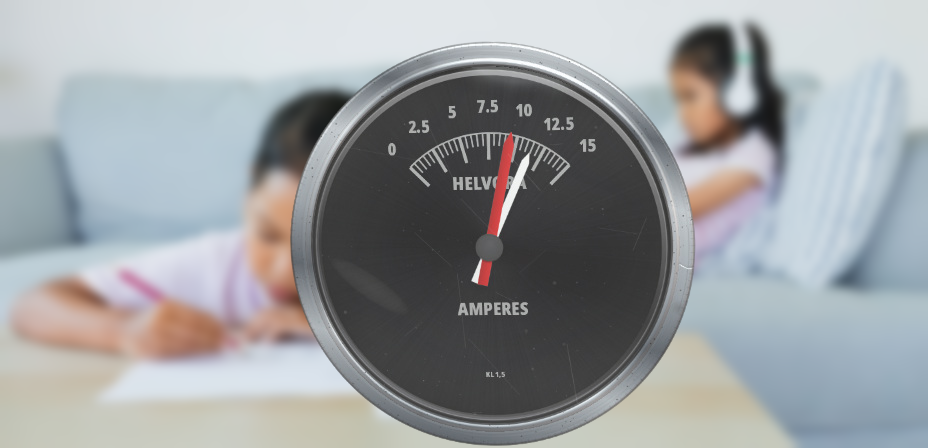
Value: 9.5 A
